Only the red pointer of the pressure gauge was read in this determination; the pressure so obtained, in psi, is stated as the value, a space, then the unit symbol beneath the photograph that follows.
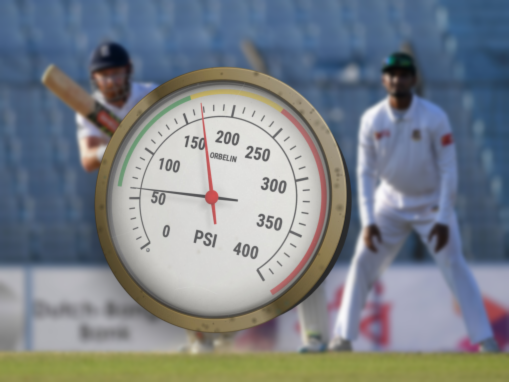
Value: 170 psi
